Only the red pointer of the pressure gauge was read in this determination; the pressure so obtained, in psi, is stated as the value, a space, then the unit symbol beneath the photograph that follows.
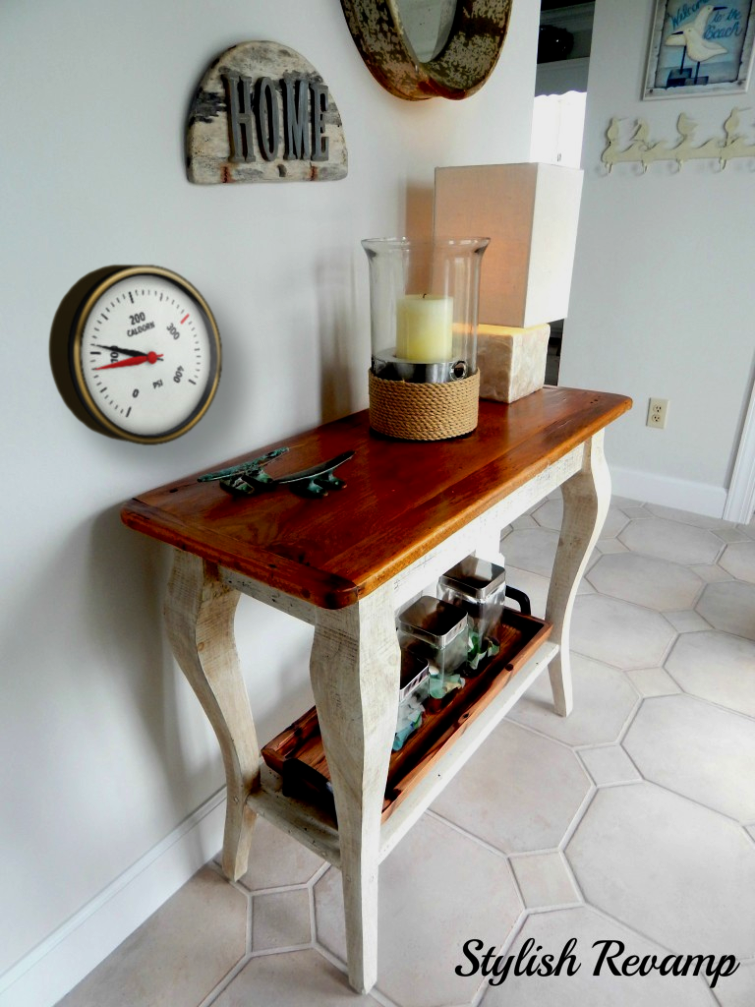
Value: 80 psi
